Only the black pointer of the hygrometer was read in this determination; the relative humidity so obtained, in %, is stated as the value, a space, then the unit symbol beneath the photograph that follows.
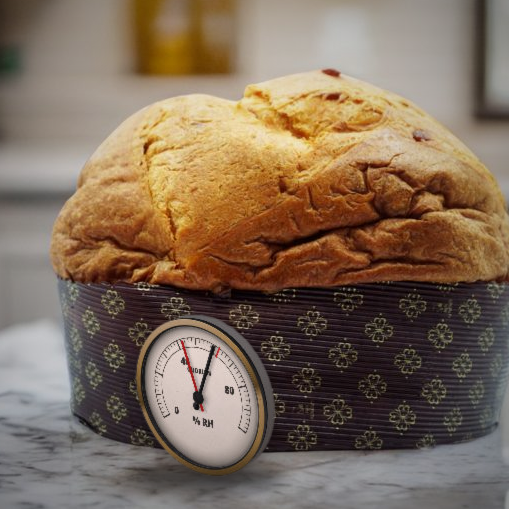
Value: 60 %
